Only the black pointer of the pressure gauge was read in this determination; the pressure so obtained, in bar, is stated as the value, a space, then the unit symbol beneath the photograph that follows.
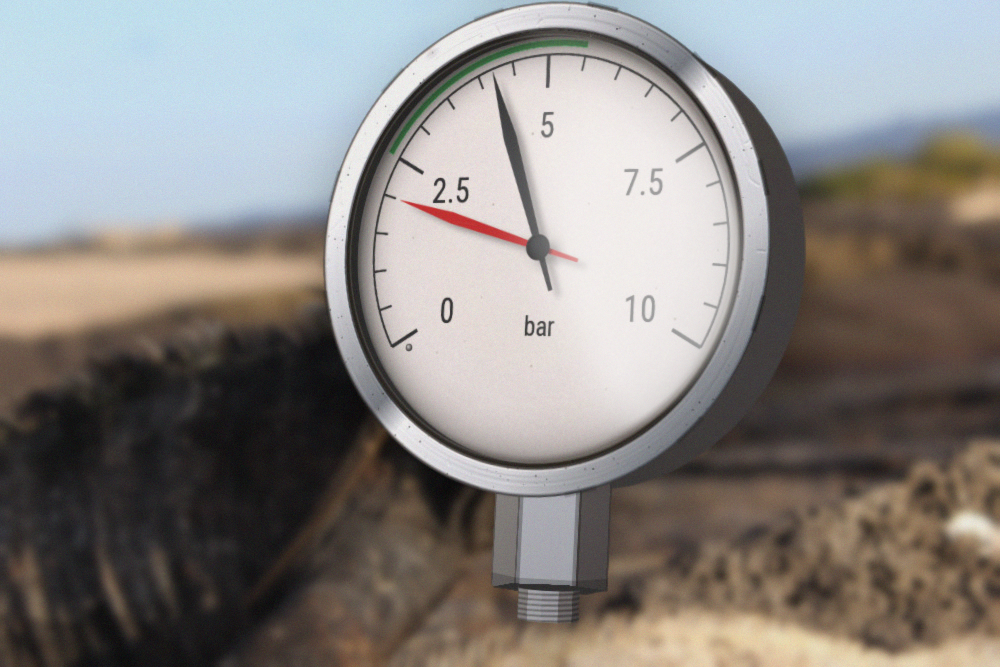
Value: 4.25 bar
